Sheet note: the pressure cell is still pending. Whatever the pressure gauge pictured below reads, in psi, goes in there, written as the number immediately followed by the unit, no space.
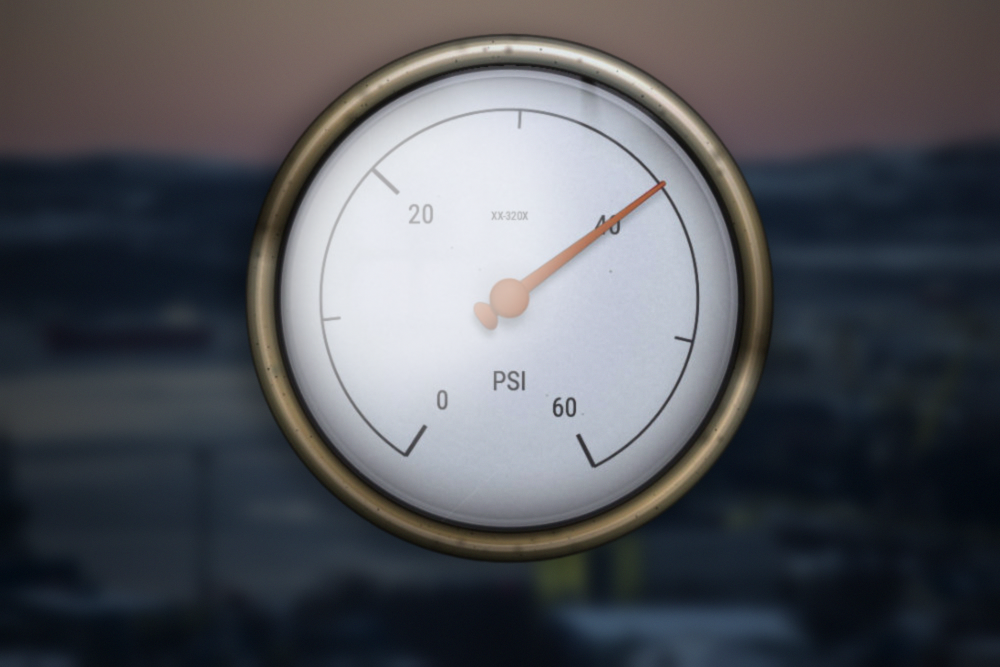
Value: 40psi
